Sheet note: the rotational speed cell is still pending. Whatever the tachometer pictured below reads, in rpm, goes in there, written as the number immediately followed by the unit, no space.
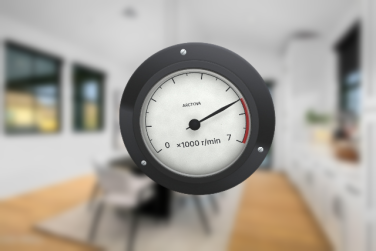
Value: 5500rpm
